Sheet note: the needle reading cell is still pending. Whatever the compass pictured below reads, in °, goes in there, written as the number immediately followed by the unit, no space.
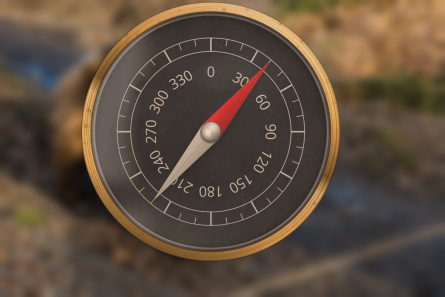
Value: 40°
